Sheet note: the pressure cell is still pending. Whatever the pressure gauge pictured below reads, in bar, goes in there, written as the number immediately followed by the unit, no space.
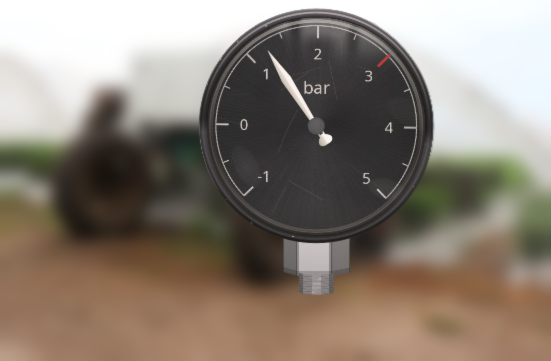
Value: 1.25bar
